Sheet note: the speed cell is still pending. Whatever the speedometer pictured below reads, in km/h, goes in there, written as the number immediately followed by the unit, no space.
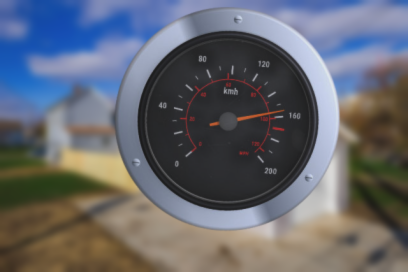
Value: 155km/h
